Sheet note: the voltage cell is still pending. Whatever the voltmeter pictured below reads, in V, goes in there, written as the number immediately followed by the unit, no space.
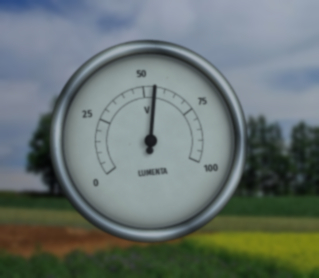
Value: 55V
